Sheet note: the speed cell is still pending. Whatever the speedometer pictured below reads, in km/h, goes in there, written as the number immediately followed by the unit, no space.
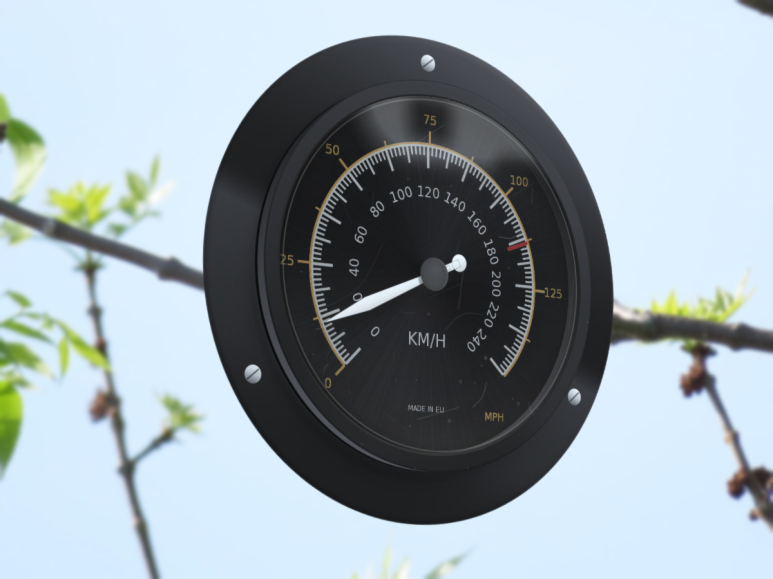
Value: 18km/h
